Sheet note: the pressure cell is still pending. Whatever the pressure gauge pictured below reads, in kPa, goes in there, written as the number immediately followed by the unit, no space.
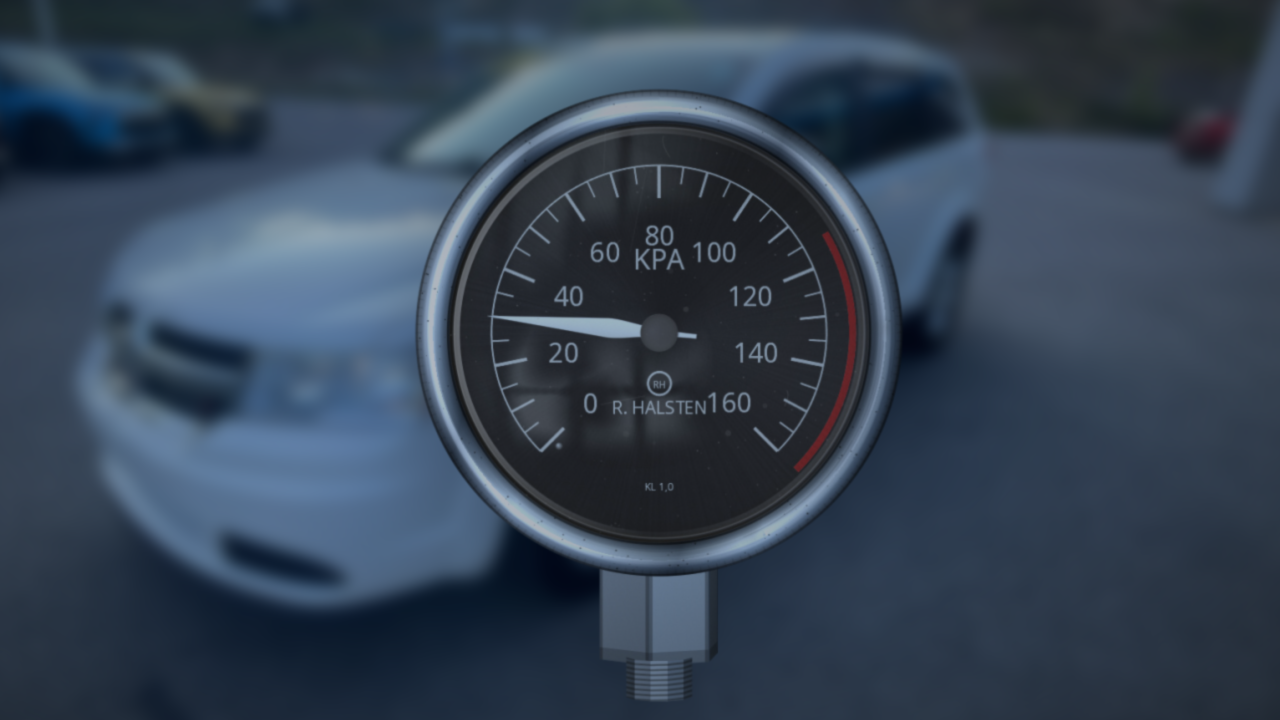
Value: 30kPa
